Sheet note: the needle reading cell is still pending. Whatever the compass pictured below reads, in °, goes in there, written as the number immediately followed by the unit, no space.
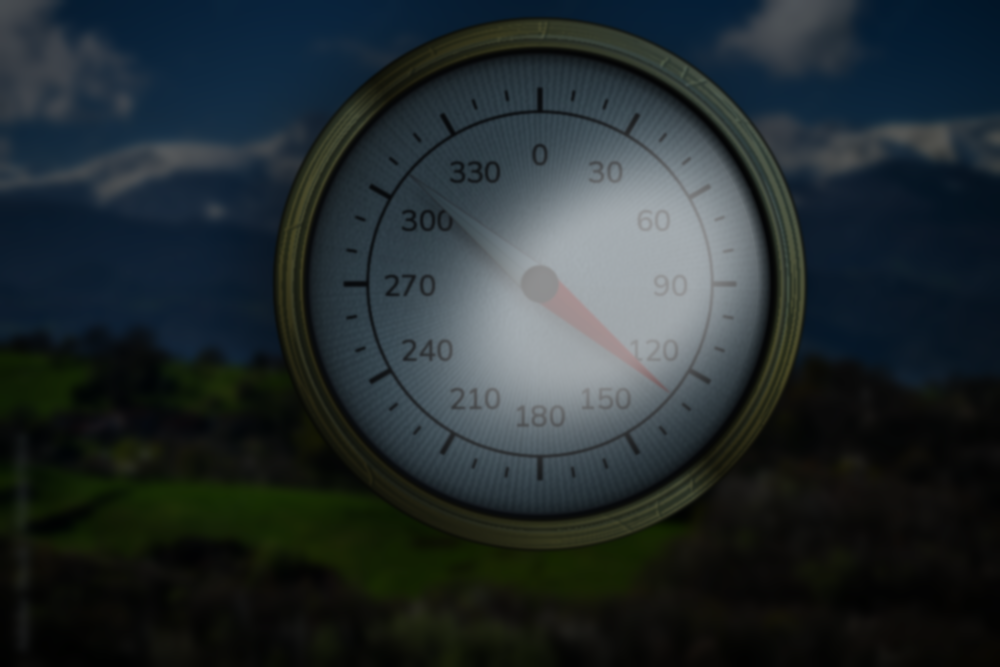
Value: 130°
